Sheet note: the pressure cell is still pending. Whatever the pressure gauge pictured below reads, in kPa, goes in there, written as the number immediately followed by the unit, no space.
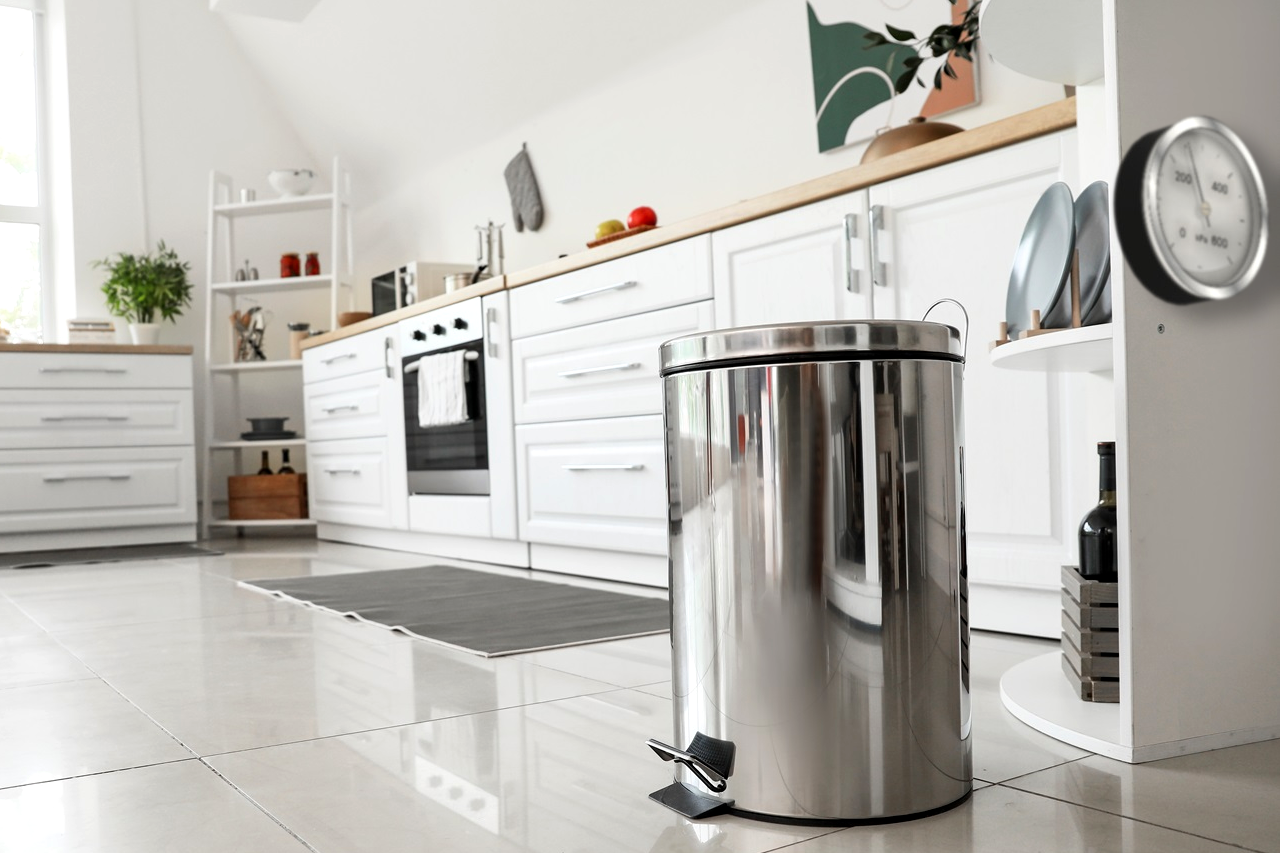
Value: 250kPa
